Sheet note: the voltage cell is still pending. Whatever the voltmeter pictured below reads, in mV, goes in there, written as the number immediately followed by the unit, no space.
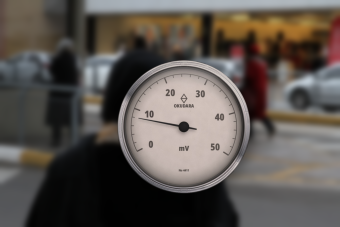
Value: 8mV
